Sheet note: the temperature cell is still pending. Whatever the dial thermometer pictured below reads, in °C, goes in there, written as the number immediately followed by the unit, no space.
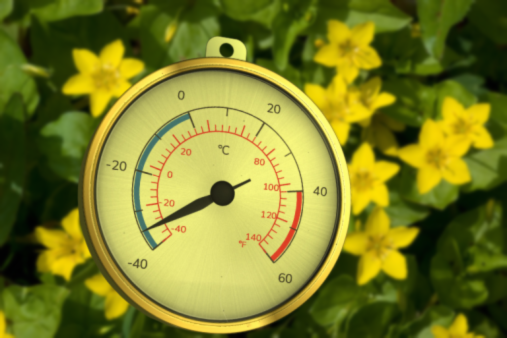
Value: -35°C
